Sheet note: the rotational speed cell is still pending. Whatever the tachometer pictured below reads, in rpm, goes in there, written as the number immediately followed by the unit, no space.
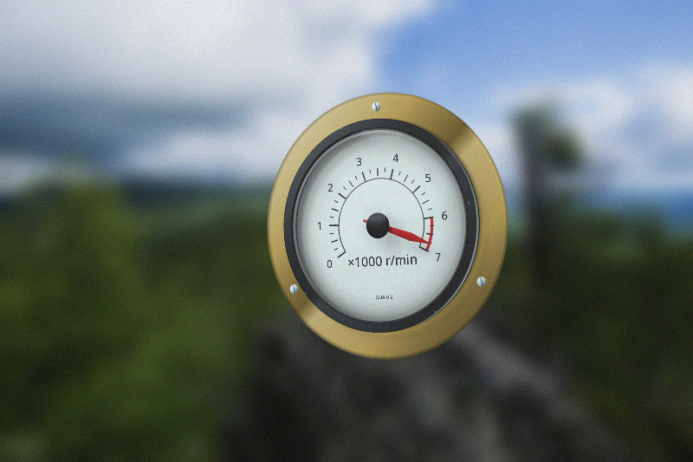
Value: 6750rpm
